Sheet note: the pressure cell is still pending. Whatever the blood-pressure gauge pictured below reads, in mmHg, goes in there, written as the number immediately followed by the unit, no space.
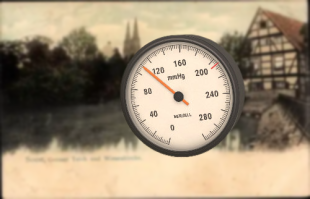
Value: 110mmHg
